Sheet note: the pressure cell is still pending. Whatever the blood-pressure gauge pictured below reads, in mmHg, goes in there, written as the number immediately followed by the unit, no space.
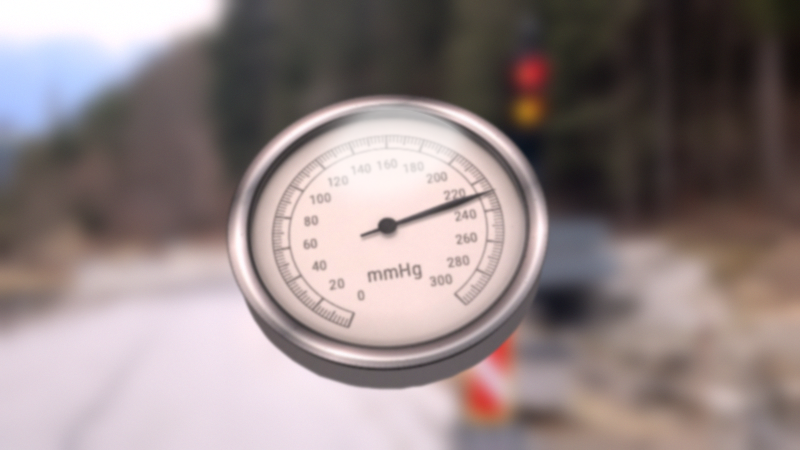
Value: 230mmHg
